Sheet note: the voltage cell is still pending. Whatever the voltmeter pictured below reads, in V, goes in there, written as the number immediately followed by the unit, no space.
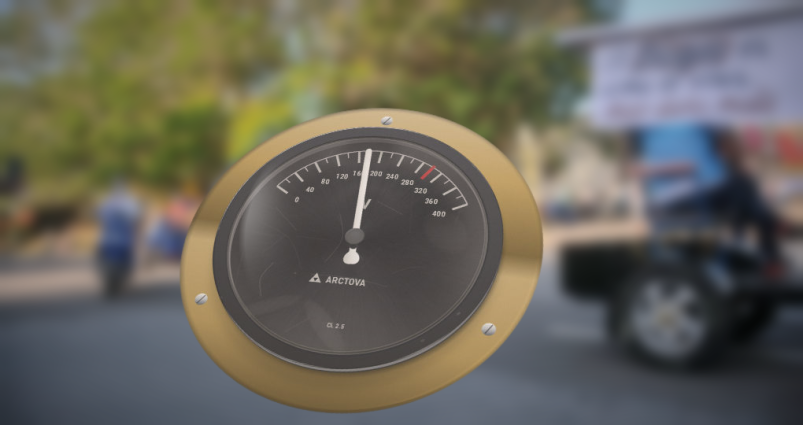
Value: 180V
